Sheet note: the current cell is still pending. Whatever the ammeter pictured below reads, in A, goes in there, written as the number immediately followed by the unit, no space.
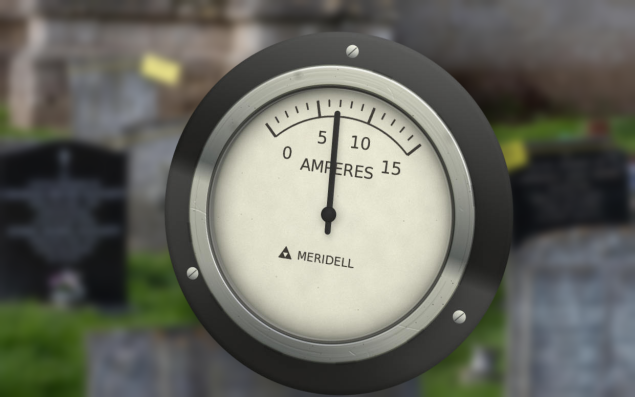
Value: 7A
